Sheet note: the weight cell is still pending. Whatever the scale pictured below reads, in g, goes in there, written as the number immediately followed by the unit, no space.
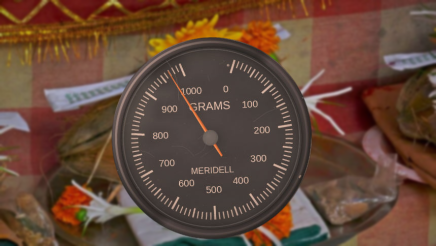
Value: 970g
